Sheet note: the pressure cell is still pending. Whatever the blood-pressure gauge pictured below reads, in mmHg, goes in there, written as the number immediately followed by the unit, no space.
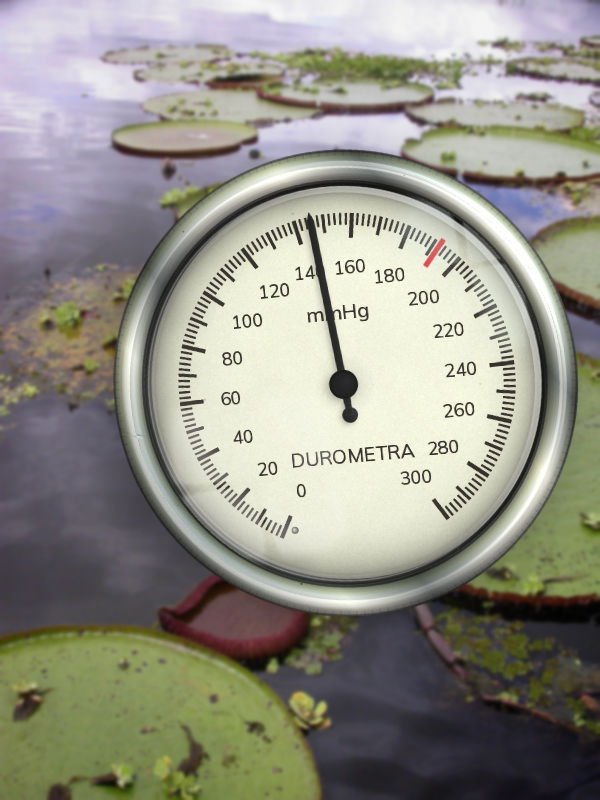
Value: 146mmHg
